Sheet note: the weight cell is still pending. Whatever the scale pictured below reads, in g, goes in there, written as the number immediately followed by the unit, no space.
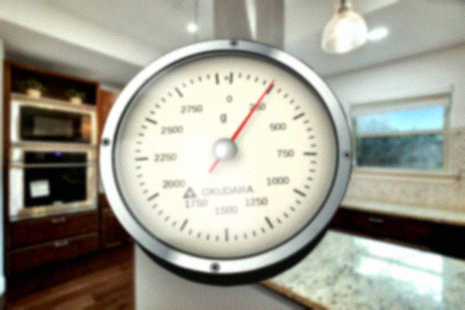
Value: 250g
